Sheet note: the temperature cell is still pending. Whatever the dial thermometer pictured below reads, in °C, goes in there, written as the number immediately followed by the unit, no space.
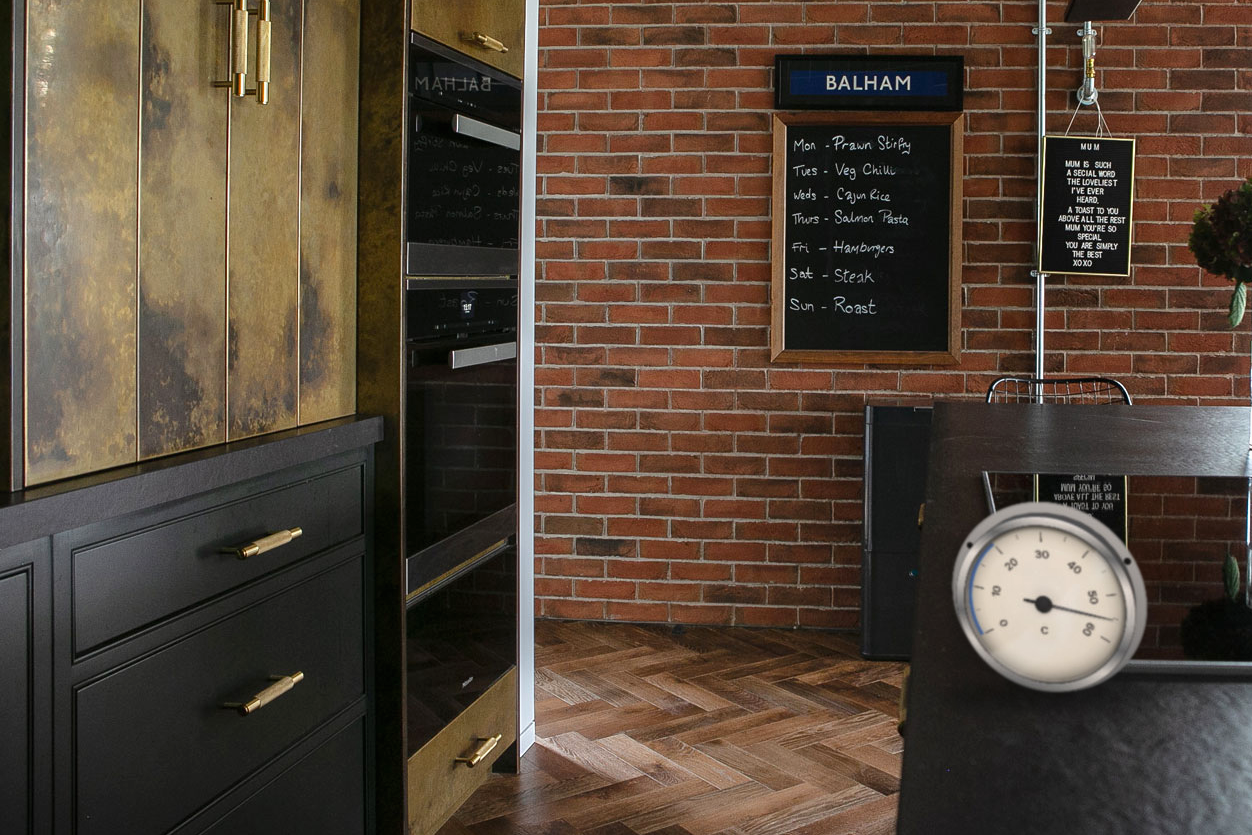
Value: 55°C
